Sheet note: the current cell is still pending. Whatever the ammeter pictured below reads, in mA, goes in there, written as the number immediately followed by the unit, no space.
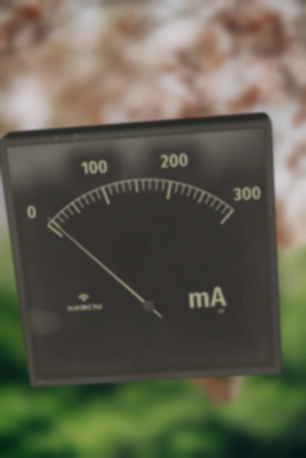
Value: 10mA
